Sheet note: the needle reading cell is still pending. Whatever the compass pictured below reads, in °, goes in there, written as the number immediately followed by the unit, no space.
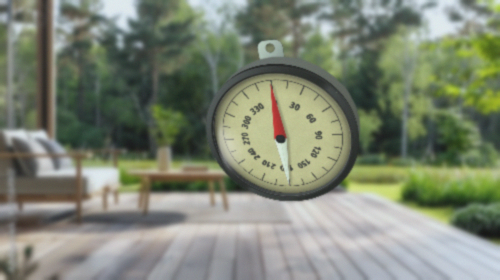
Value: 0°
